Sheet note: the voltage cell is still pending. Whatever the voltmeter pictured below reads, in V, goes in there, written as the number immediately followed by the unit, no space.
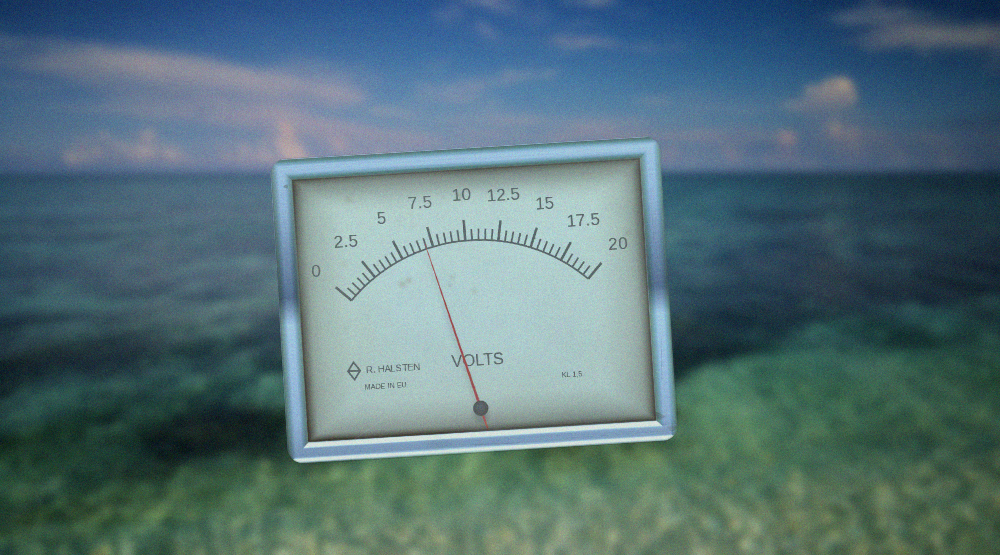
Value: 7V
